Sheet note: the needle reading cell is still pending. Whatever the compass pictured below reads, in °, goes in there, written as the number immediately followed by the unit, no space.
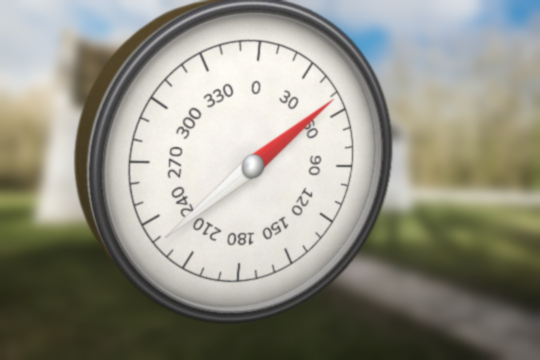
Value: 50°
